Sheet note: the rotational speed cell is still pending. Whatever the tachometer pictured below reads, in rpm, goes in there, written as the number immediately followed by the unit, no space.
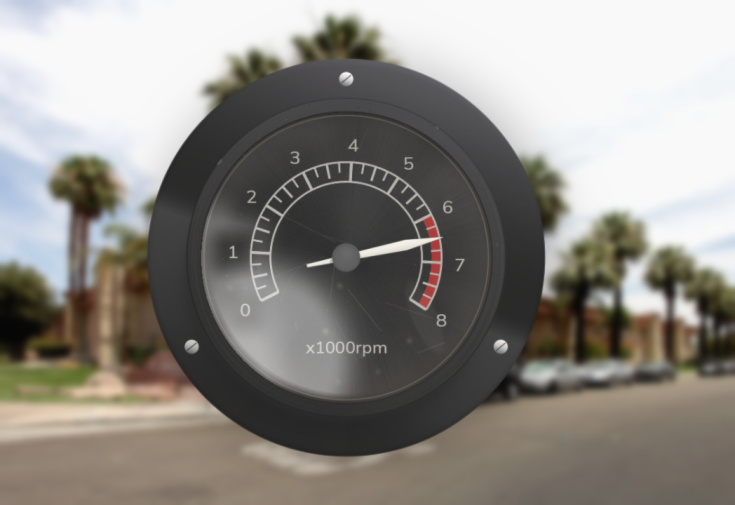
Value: 6500rpm
